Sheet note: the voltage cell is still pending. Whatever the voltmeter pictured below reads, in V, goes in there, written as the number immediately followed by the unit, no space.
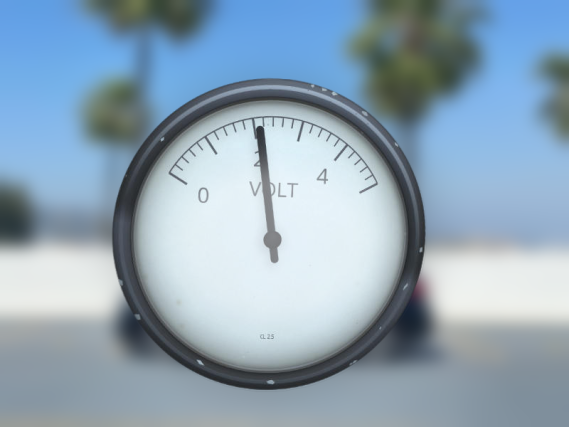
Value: 2.1V
